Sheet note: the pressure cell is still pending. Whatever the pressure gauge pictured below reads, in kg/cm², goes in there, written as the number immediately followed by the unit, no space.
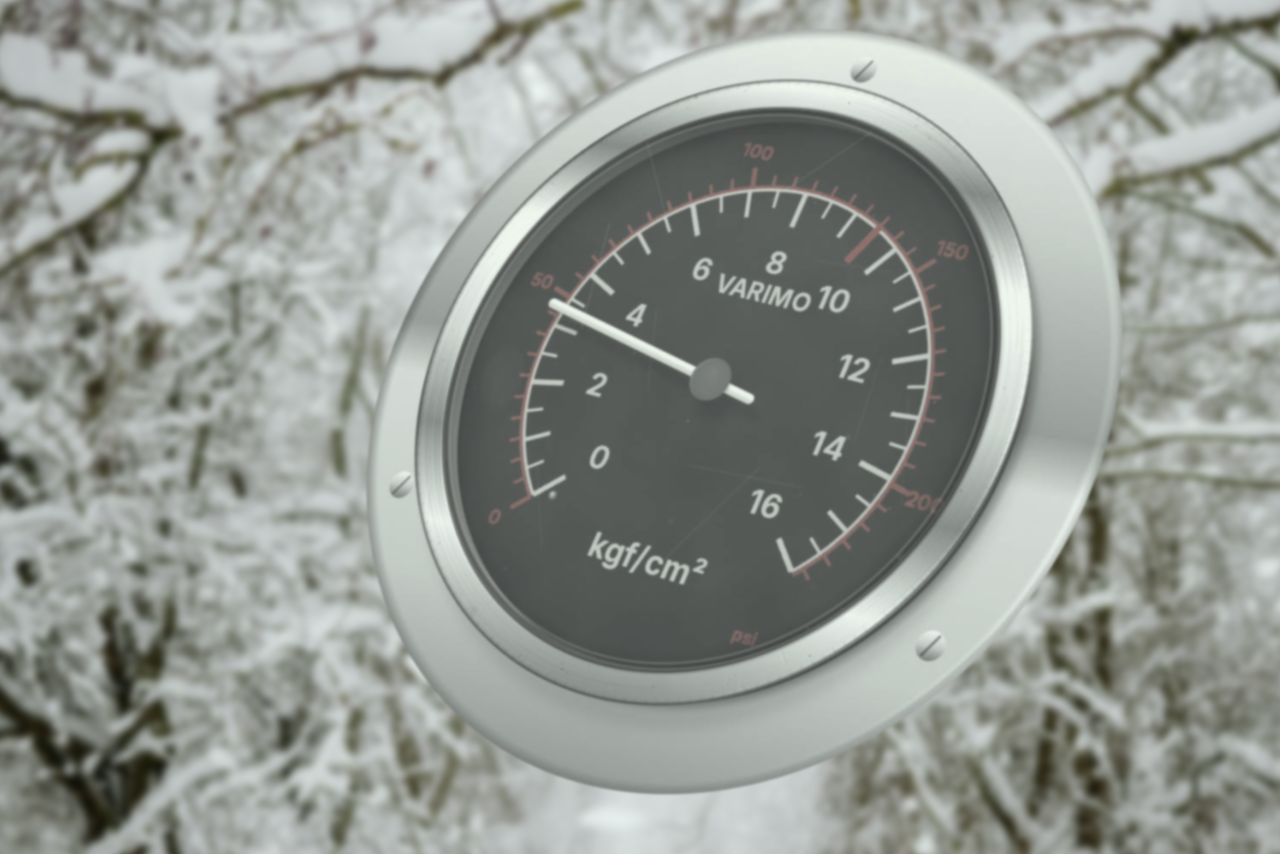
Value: 3.25kg/cm²
